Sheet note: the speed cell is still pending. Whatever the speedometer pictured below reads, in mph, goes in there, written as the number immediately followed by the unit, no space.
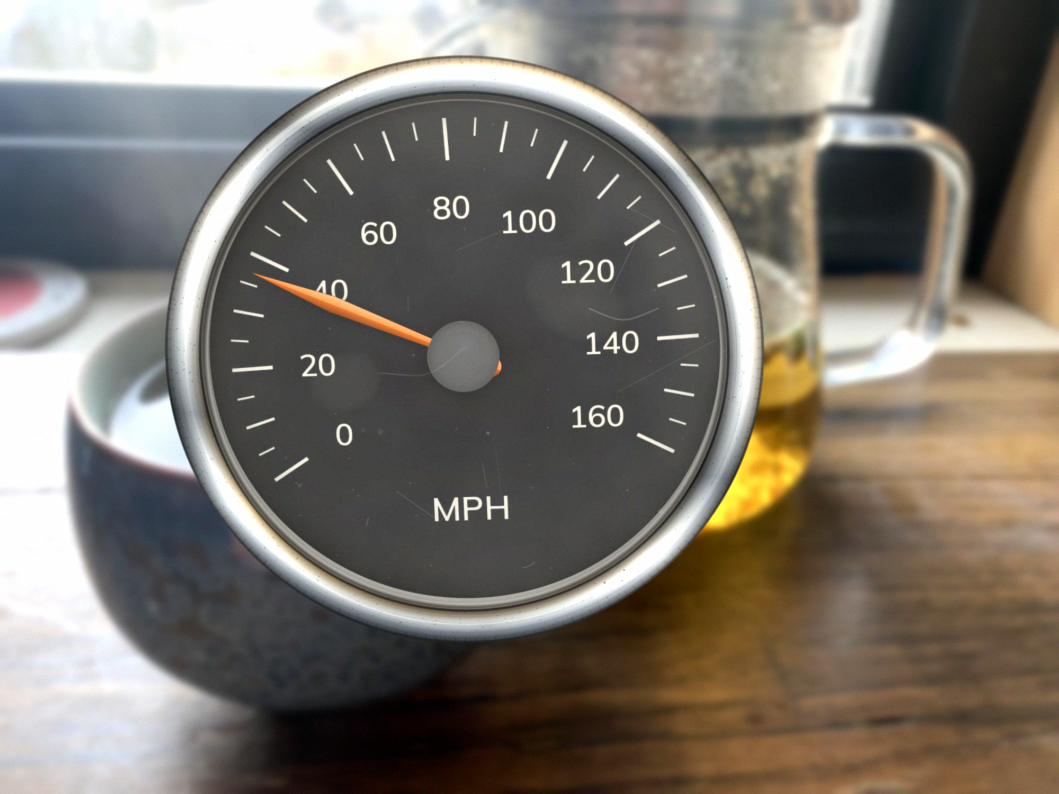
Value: 37.5mph
